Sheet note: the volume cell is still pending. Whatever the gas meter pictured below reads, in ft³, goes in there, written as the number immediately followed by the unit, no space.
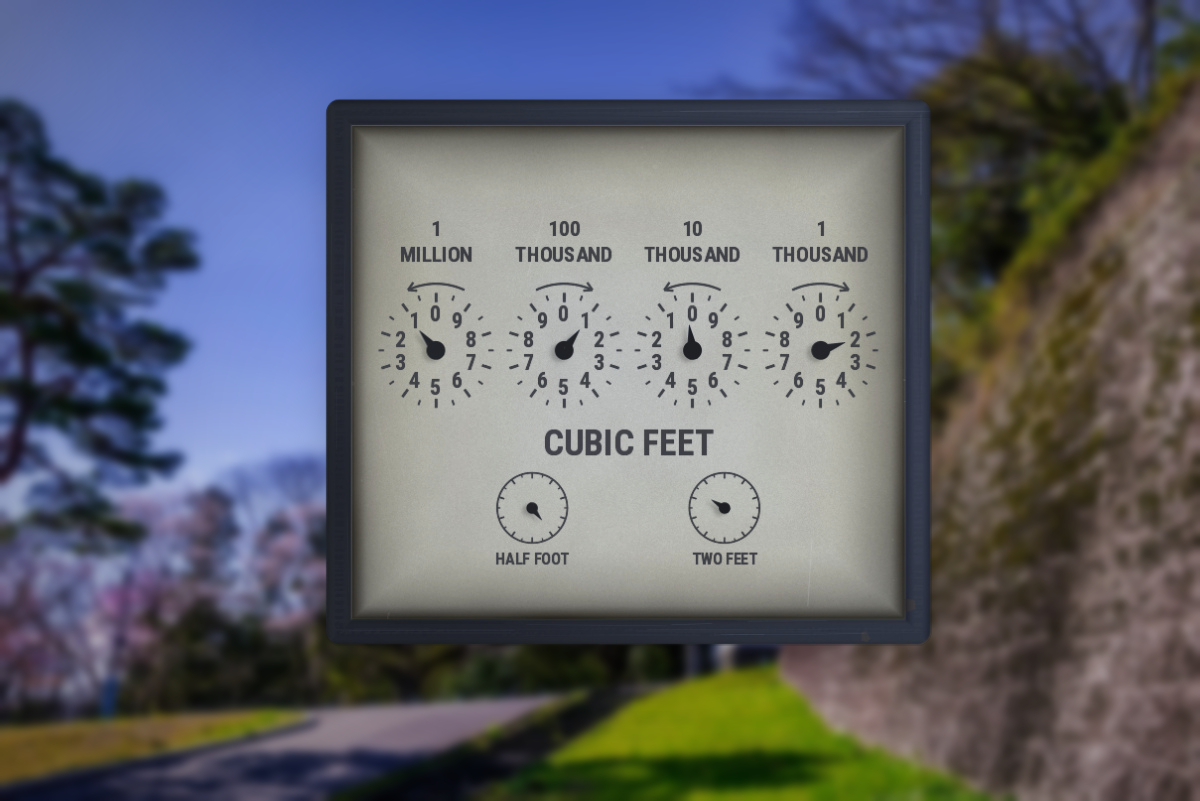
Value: 110200ft³
